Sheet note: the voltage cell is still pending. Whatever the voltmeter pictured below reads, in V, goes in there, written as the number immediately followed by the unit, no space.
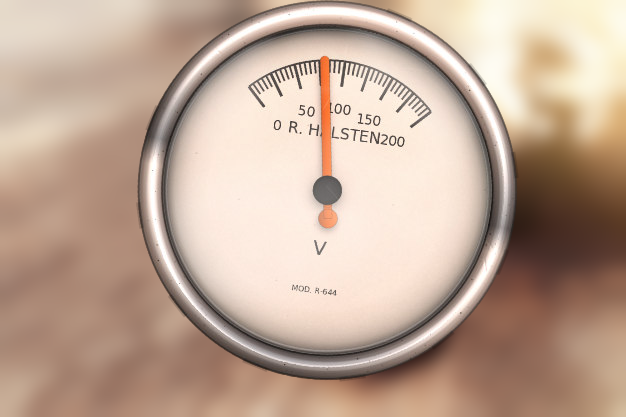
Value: 80V
